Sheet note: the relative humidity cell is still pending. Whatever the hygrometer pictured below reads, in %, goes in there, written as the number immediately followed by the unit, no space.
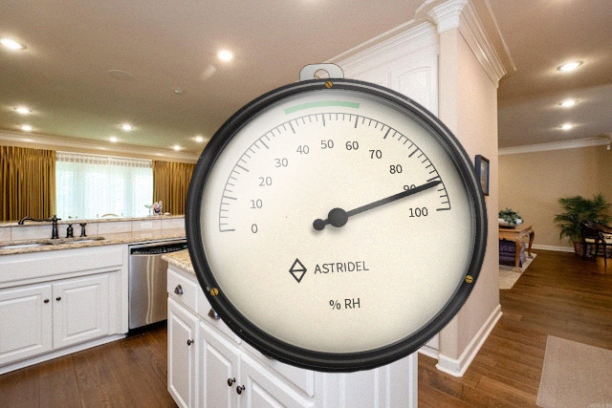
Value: 92%
